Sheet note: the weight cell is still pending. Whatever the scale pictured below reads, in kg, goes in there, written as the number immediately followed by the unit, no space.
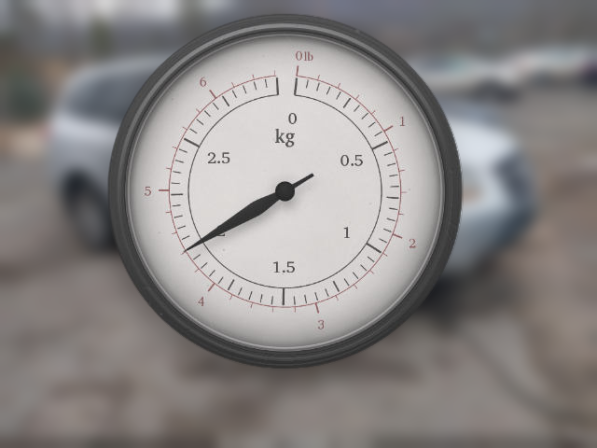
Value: 2kg
